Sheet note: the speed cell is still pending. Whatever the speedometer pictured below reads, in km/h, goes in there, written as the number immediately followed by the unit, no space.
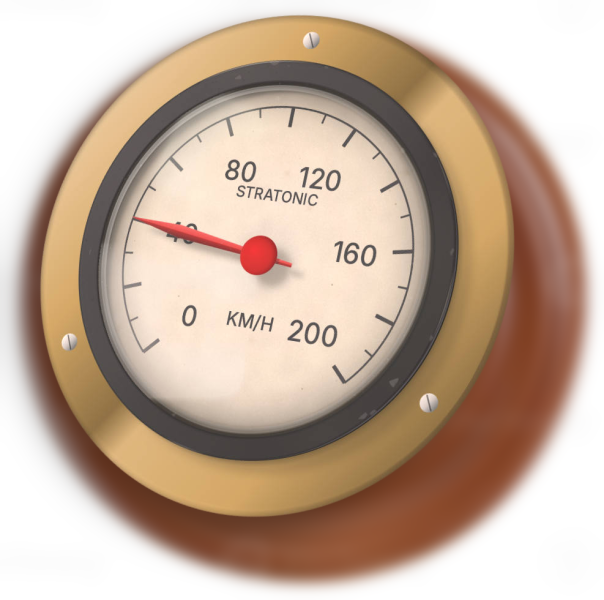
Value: 40km/h
